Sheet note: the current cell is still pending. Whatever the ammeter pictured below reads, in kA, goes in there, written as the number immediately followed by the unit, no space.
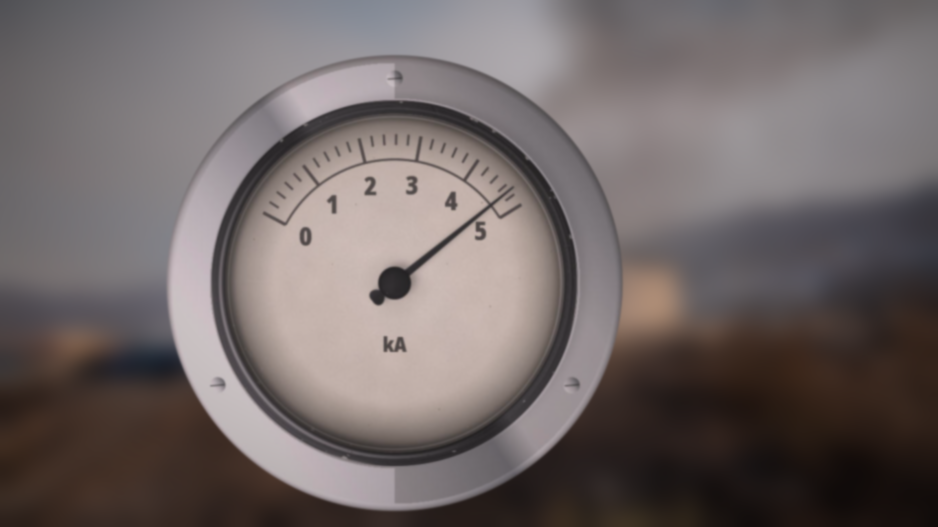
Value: 4.7kA
